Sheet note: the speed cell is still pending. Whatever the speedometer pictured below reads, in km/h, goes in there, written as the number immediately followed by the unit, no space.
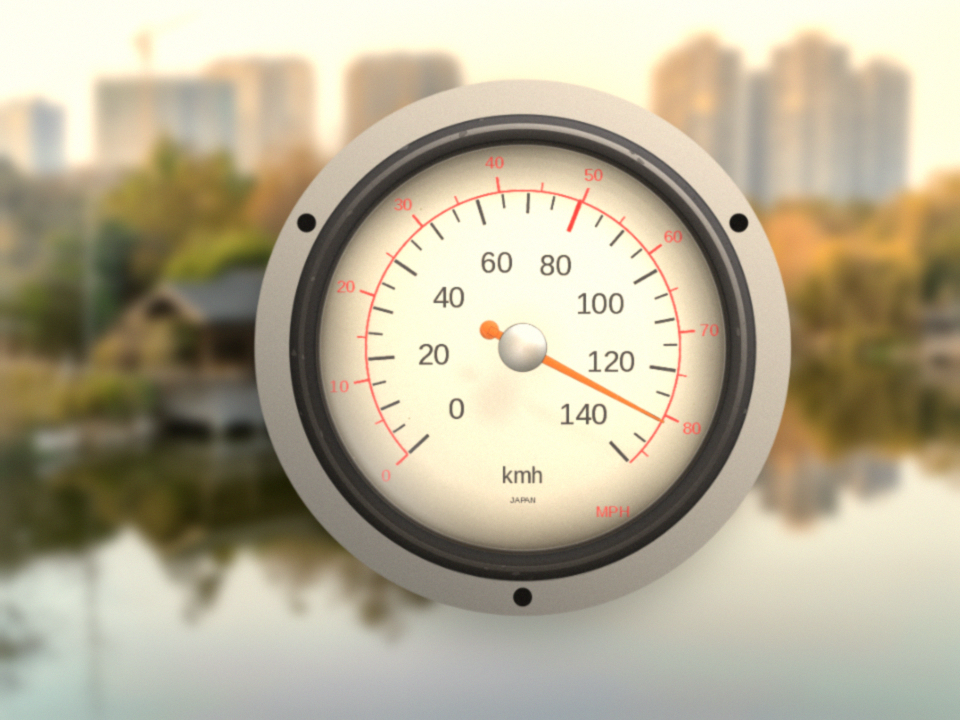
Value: 130km/h
